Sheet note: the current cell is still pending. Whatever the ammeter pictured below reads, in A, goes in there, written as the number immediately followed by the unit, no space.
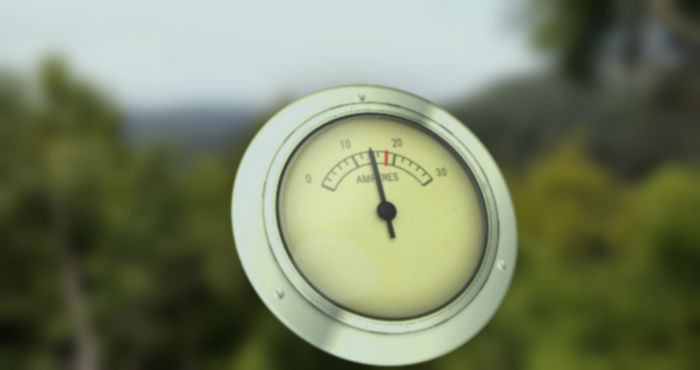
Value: 14A
